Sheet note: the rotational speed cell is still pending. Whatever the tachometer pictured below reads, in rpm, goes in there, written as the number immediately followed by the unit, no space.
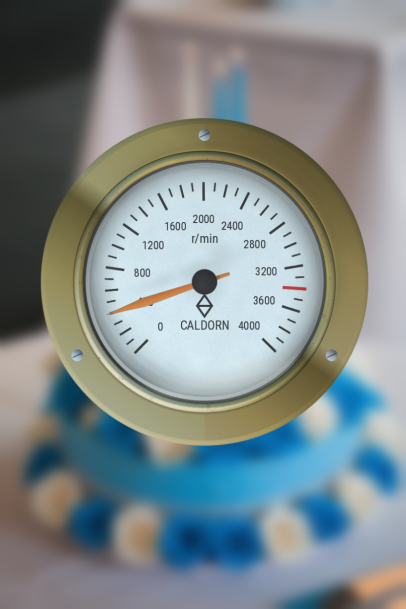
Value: 400rpm
